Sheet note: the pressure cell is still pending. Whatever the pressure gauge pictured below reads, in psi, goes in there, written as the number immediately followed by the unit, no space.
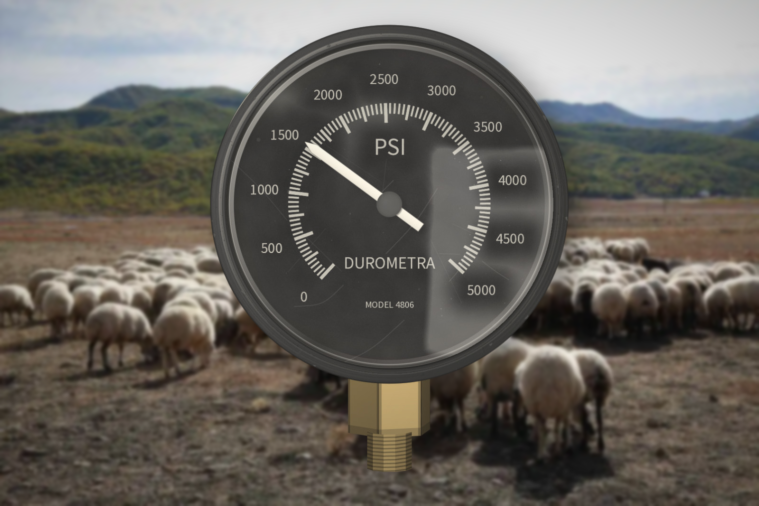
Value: 1550psi
